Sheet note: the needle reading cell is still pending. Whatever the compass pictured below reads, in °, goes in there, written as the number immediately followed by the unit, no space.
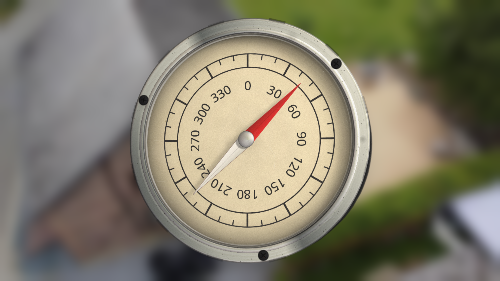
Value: 45°
